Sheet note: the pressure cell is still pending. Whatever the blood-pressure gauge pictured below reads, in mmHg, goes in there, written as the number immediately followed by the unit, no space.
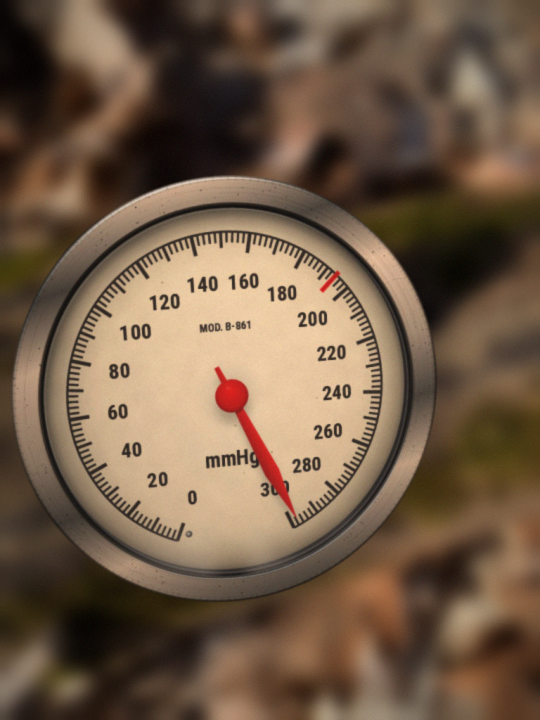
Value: 298mmHg
